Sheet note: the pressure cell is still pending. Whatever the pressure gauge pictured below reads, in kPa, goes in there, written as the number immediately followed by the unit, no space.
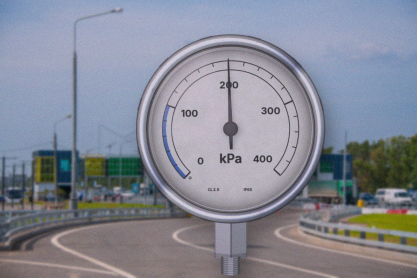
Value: 200kPa
